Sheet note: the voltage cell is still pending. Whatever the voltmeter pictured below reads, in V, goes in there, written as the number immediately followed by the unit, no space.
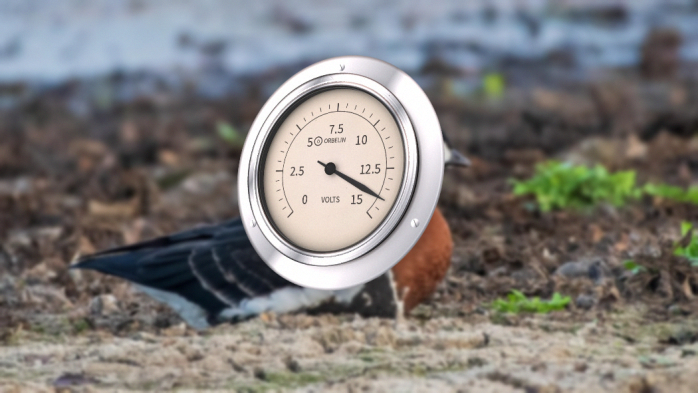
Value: 14V
